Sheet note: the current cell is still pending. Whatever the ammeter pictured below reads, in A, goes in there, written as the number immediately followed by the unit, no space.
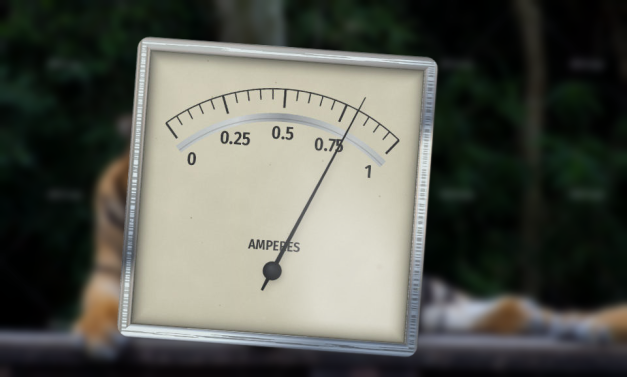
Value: 0.8A
